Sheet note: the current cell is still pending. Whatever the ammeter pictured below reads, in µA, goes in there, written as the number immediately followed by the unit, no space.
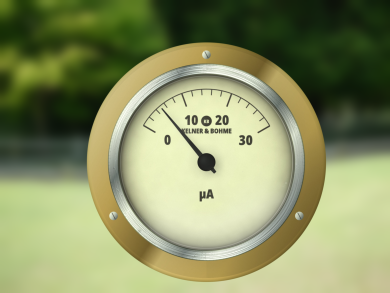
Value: 5µA
